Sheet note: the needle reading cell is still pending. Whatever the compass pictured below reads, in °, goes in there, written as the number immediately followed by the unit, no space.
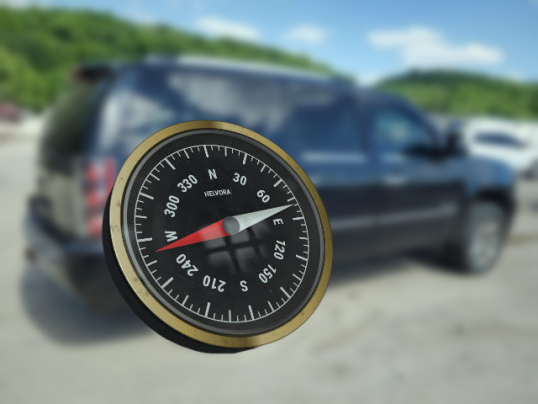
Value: 260°
